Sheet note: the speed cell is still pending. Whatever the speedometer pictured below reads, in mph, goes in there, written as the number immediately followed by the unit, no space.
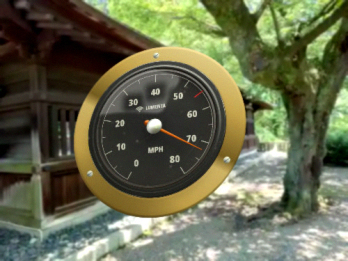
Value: 72.5mph
